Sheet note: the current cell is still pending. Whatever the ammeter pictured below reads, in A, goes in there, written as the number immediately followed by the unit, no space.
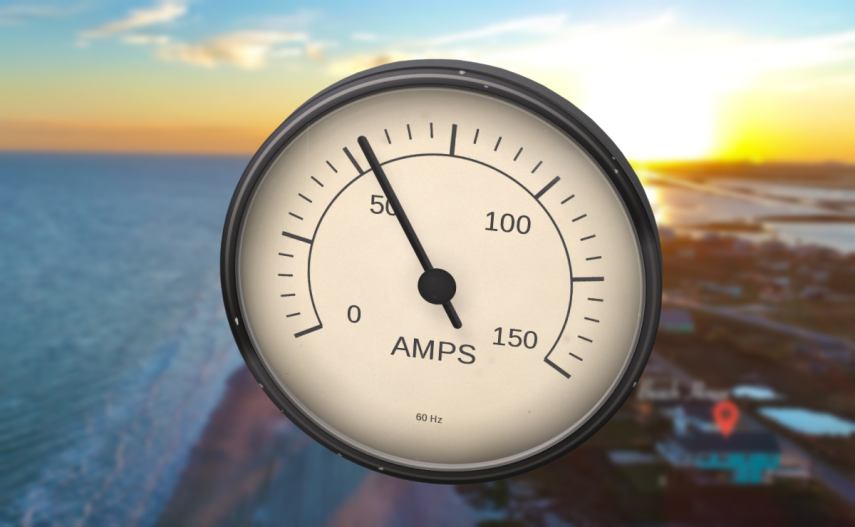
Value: 55A
